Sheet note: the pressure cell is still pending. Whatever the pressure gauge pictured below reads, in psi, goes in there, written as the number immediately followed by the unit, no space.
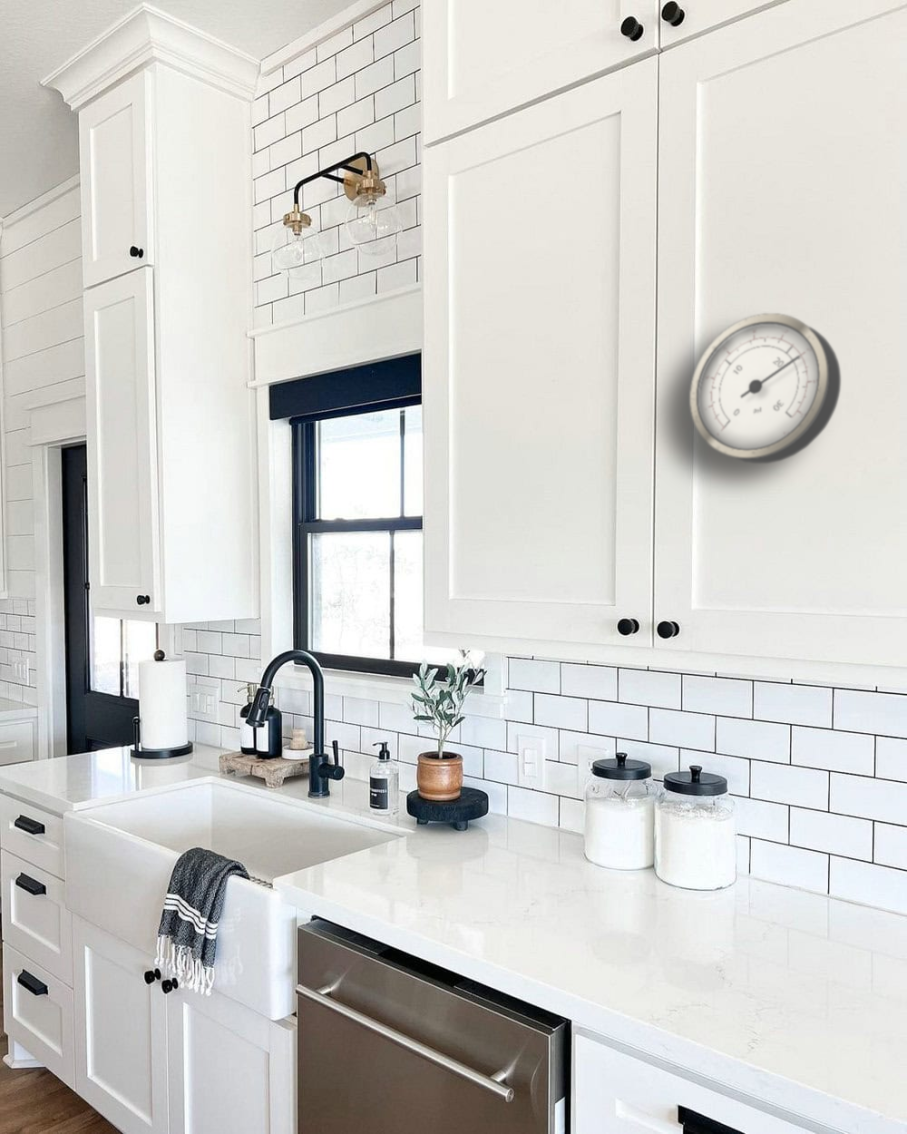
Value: 22psi
